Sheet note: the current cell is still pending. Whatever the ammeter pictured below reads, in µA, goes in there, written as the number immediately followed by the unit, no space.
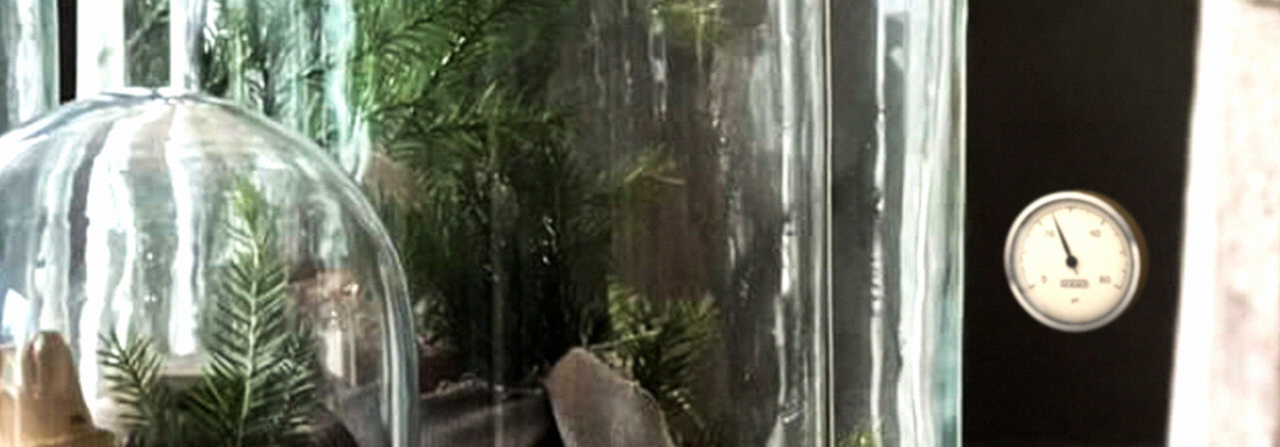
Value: 25µA
